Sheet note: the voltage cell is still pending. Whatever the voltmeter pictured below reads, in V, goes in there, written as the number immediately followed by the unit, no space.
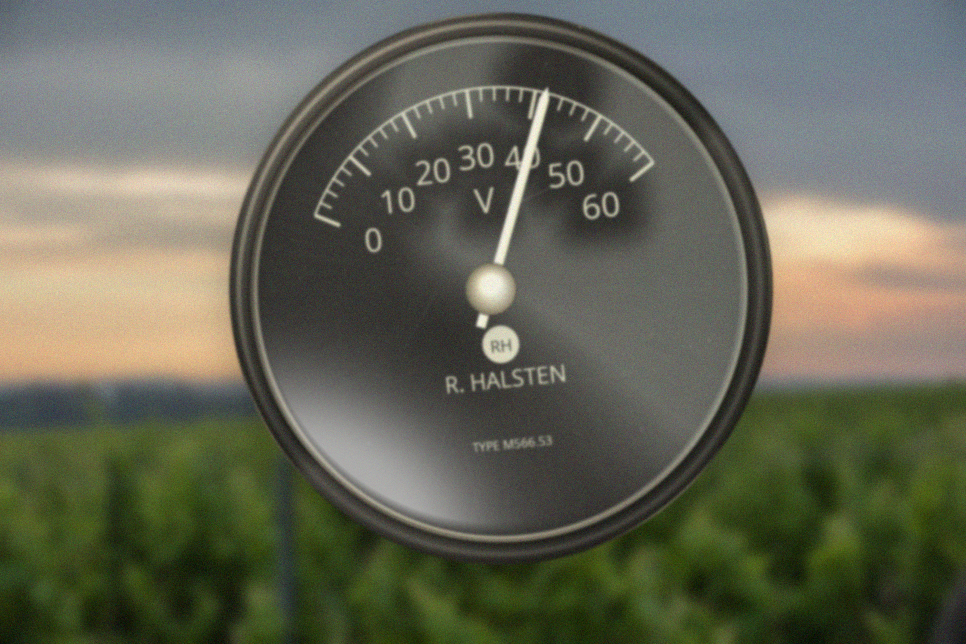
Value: 42V
